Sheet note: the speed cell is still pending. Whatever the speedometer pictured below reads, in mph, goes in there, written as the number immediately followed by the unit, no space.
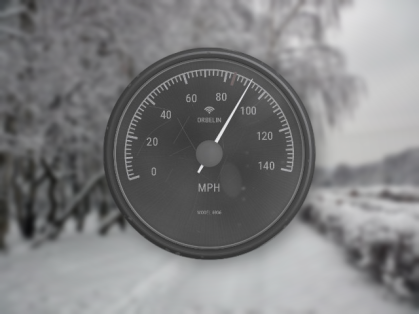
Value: 92mph
